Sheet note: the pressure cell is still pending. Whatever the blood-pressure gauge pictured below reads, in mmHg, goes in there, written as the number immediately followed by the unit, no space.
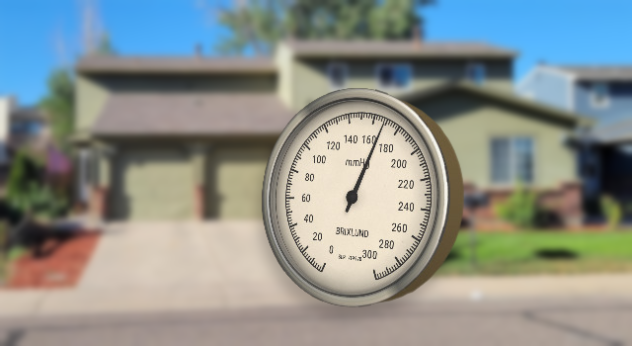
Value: 170mmHg
